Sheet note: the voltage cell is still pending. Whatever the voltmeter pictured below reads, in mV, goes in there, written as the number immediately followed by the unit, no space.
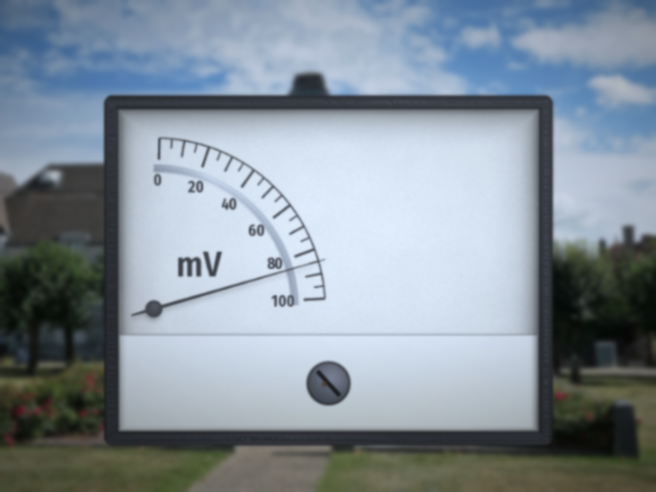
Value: 85mV
